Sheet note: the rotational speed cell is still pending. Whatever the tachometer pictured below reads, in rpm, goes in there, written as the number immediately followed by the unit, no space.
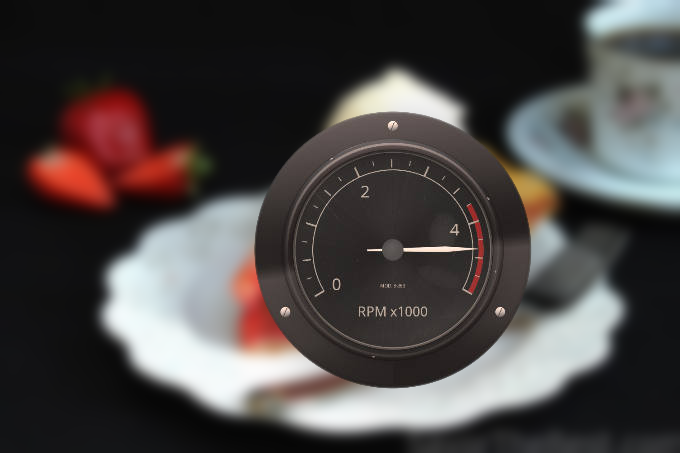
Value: 4375rpm
